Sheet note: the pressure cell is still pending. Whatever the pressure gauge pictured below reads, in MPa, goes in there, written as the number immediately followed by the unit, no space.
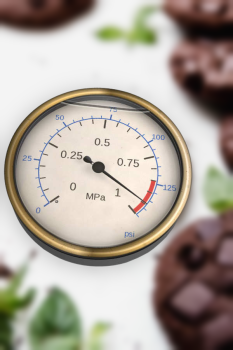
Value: 0.95MPa
